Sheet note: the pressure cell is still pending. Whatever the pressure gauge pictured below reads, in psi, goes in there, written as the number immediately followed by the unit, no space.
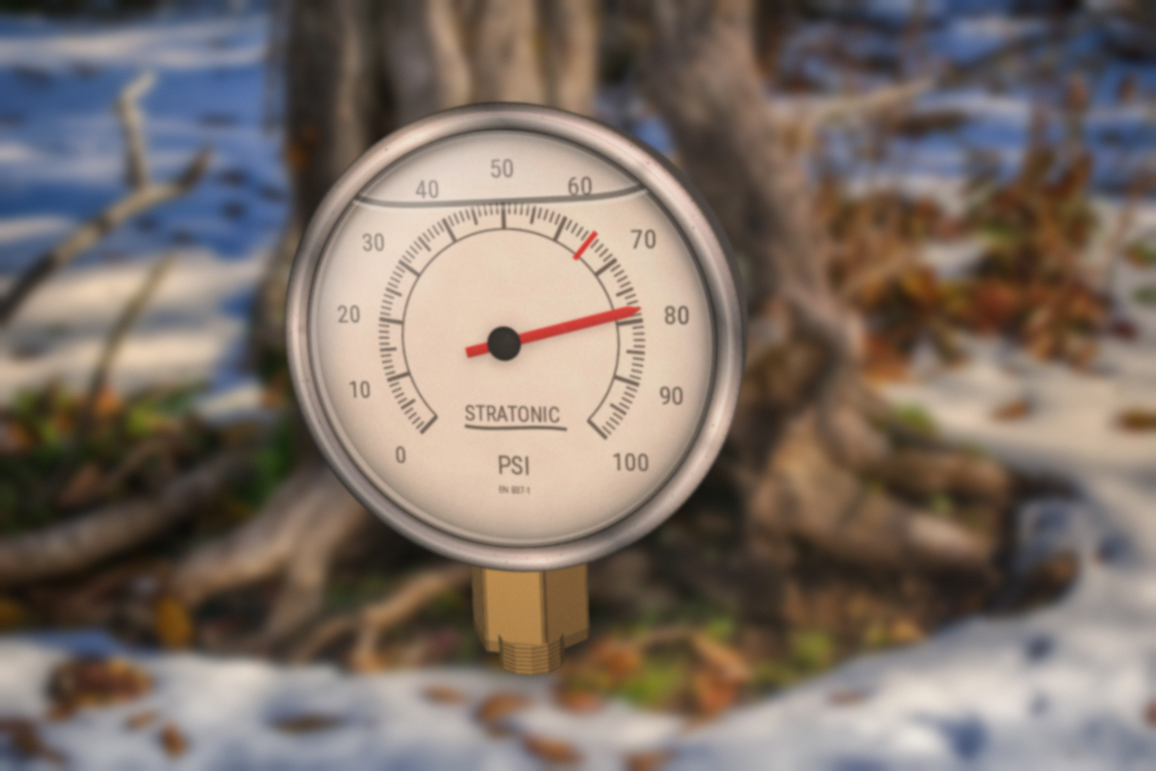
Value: 78psi
